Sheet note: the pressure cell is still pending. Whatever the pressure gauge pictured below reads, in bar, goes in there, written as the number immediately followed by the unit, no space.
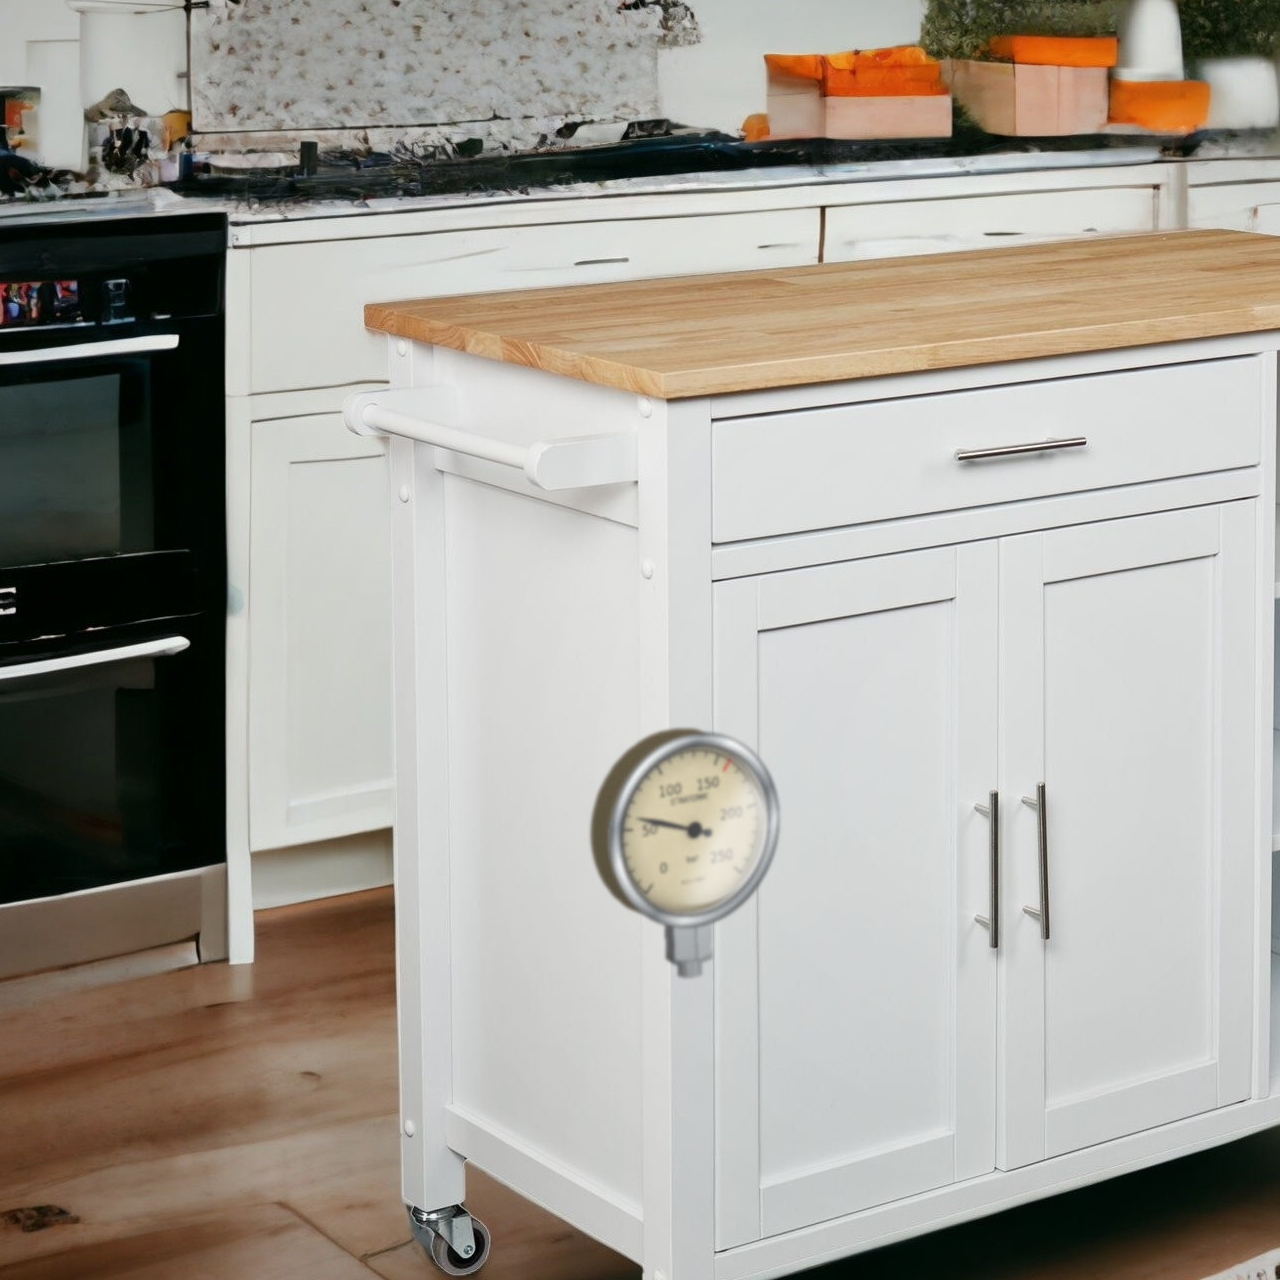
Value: 60bar
